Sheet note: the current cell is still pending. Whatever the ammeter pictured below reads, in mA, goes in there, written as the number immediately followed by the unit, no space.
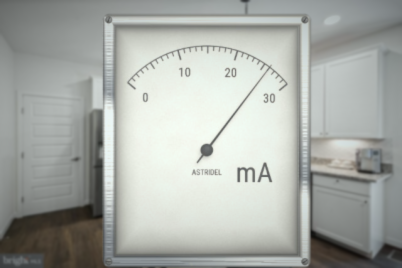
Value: 26mA
